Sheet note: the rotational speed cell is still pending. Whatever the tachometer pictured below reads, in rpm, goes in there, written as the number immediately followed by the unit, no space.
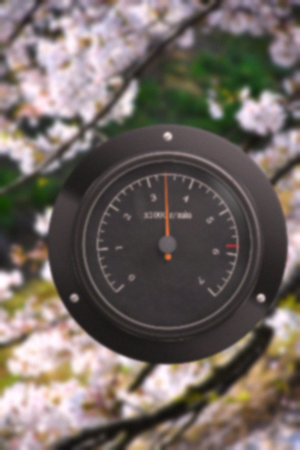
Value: 3400rpm
